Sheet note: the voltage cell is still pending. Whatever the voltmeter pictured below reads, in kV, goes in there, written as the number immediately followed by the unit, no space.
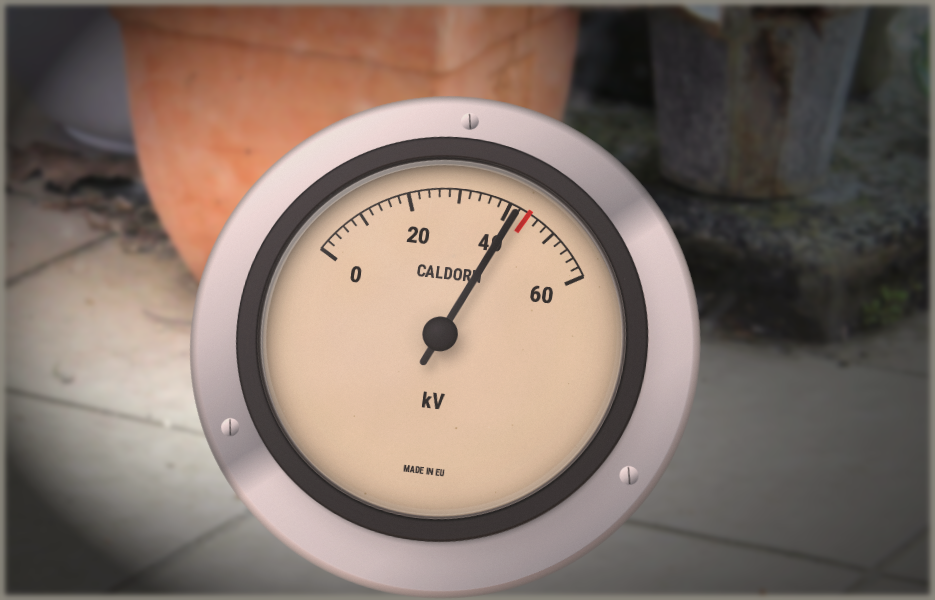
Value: 42kV
